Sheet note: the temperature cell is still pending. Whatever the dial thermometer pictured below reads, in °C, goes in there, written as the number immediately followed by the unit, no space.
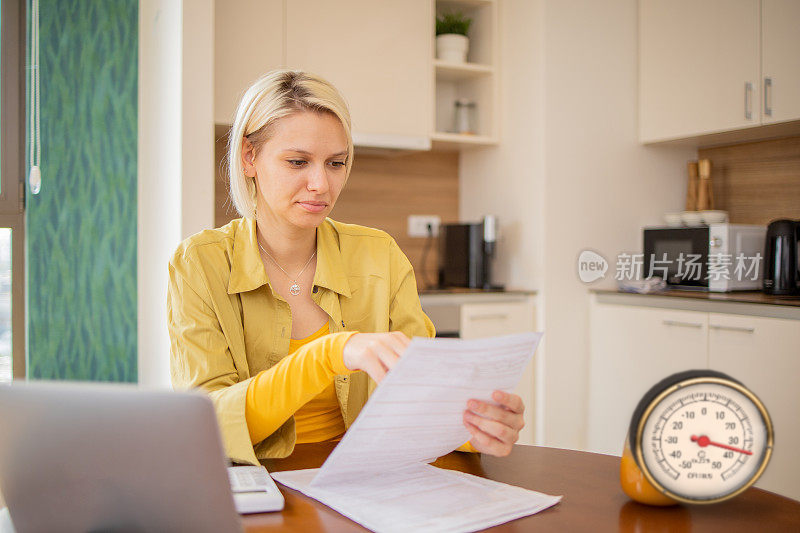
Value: 35°C
